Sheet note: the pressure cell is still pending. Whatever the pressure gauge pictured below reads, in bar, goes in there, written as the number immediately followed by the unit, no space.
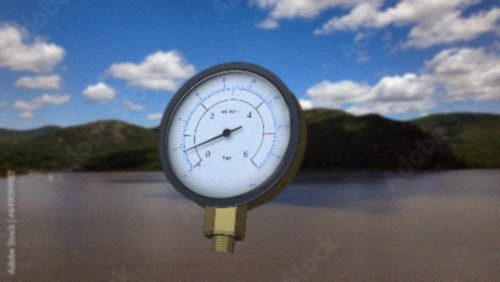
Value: 0.5bar
